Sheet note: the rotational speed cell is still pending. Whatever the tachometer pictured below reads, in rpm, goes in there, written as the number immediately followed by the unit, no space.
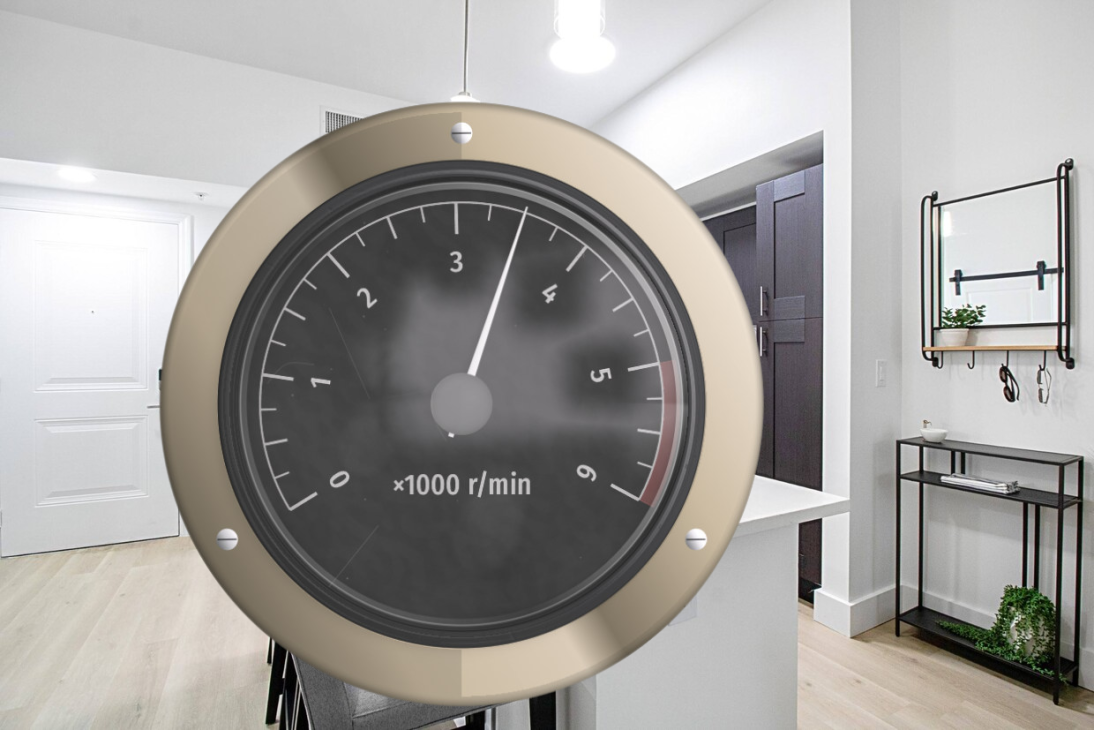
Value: 3500rpm
